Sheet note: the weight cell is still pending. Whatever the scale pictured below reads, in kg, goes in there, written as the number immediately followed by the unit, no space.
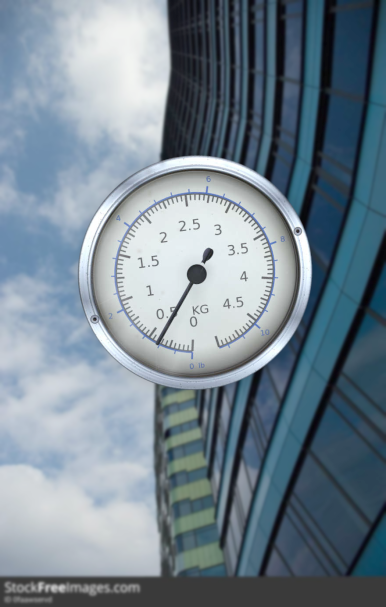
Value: 0.4kg
